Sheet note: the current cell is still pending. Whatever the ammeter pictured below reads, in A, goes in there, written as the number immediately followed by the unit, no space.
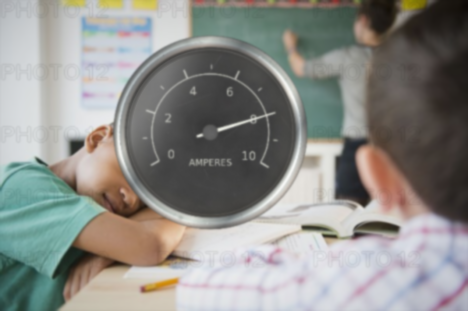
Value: 8A
